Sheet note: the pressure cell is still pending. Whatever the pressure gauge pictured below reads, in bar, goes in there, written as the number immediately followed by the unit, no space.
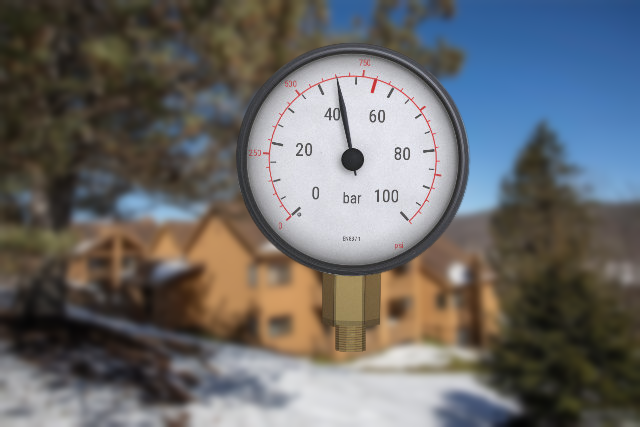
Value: 45bar
